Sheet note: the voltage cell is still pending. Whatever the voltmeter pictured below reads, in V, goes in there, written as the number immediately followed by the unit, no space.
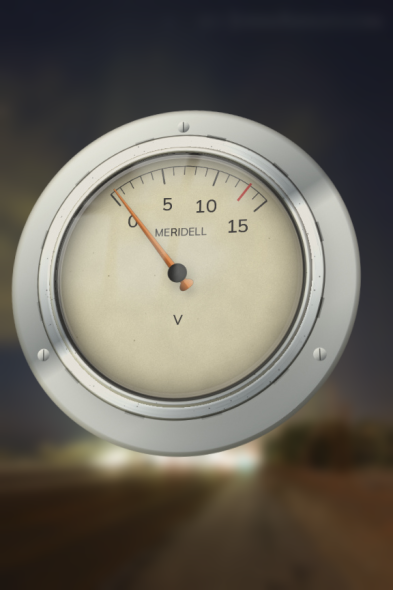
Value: 0.5V
